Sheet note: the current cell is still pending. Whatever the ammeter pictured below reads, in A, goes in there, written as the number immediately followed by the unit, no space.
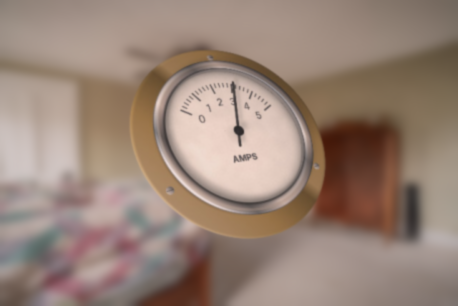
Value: 3A
